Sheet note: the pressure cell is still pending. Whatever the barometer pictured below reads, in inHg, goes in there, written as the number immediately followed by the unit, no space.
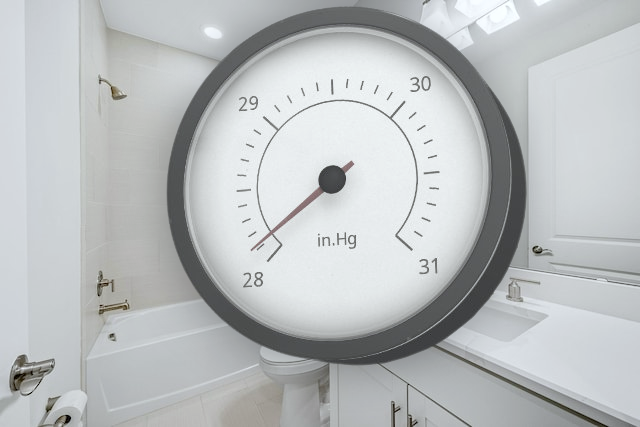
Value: 28.1inHg
